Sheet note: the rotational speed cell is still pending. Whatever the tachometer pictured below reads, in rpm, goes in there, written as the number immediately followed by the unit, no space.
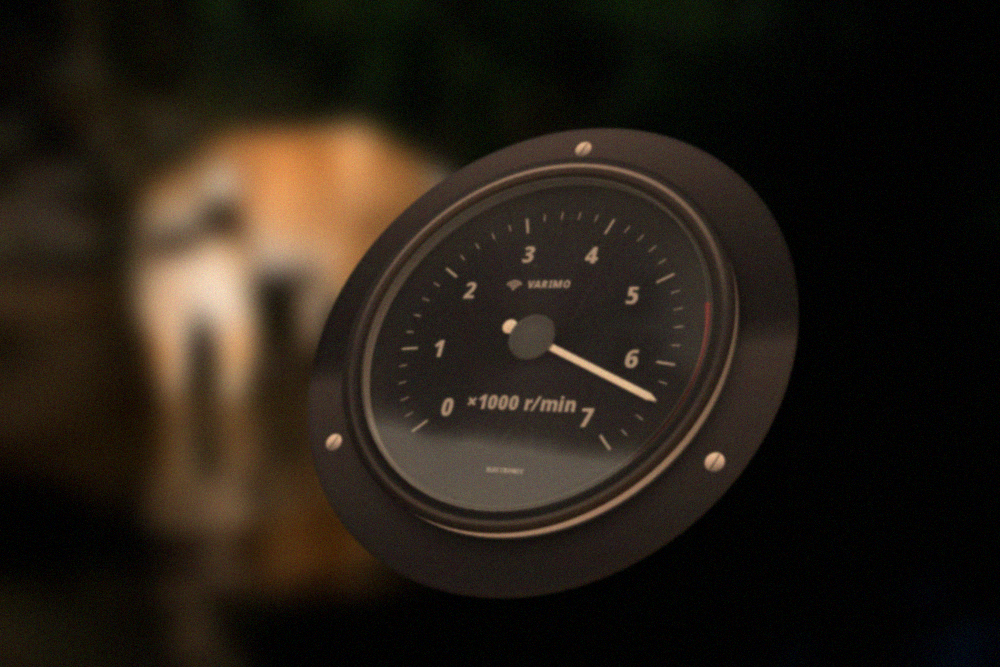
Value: 6400rpm
